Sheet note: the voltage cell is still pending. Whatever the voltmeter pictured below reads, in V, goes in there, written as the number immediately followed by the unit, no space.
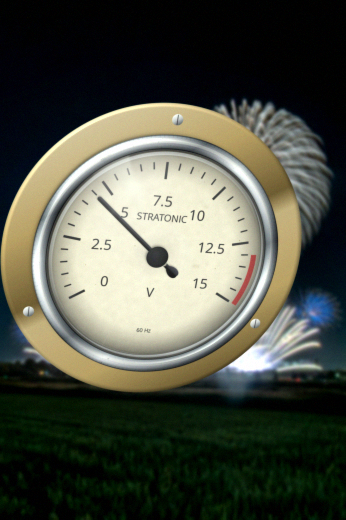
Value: 4.5V
